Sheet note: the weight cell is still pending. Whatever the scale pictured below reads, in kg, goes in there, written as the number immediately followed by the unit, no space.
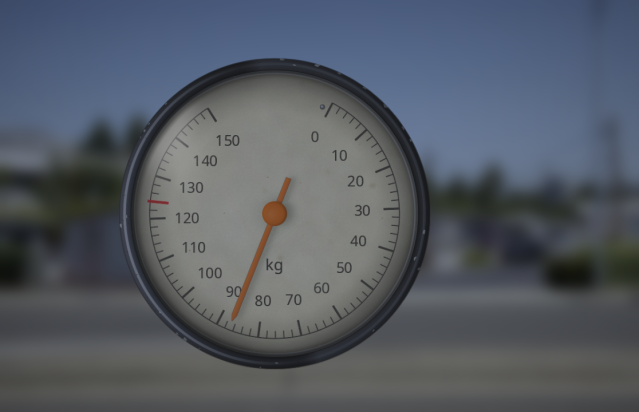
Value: 87kg
